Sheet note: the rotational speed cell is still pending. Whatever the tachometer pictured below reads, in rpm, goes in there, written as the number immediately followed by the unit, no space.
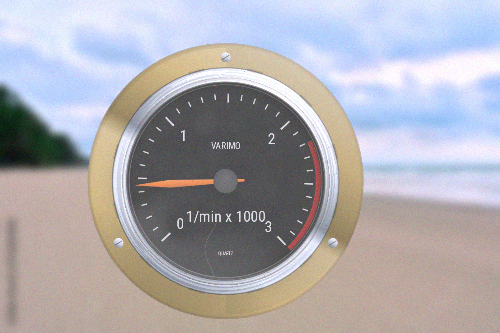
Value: 450rpm
